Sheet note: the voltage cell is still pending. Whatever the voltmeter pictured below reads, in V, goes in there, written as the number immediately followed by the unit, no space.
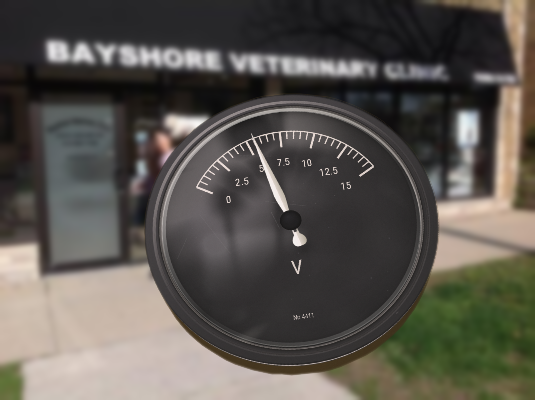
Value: 5.5V
